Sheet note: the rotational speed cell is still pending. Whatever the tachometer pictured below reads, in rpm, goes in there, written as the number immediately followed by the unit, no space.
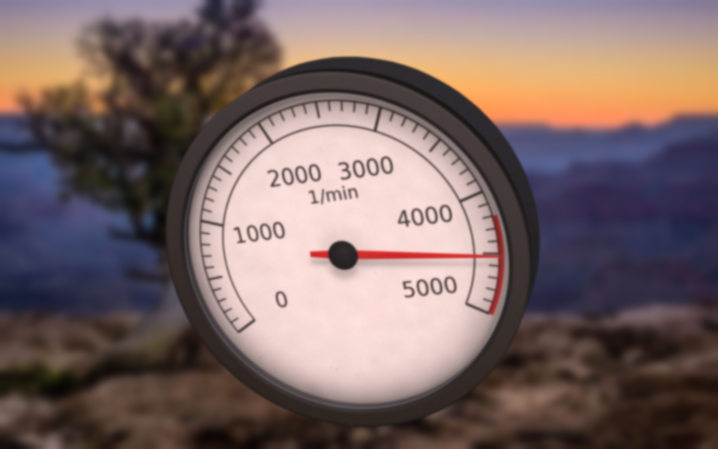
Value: 4500rpm
